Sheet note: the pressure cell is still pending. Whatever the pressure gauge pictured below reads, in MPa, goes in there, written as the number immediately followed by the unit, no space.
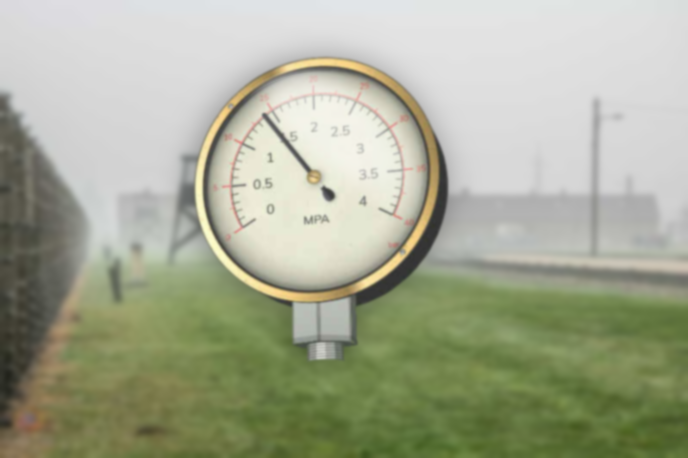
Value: 1.4MPa
